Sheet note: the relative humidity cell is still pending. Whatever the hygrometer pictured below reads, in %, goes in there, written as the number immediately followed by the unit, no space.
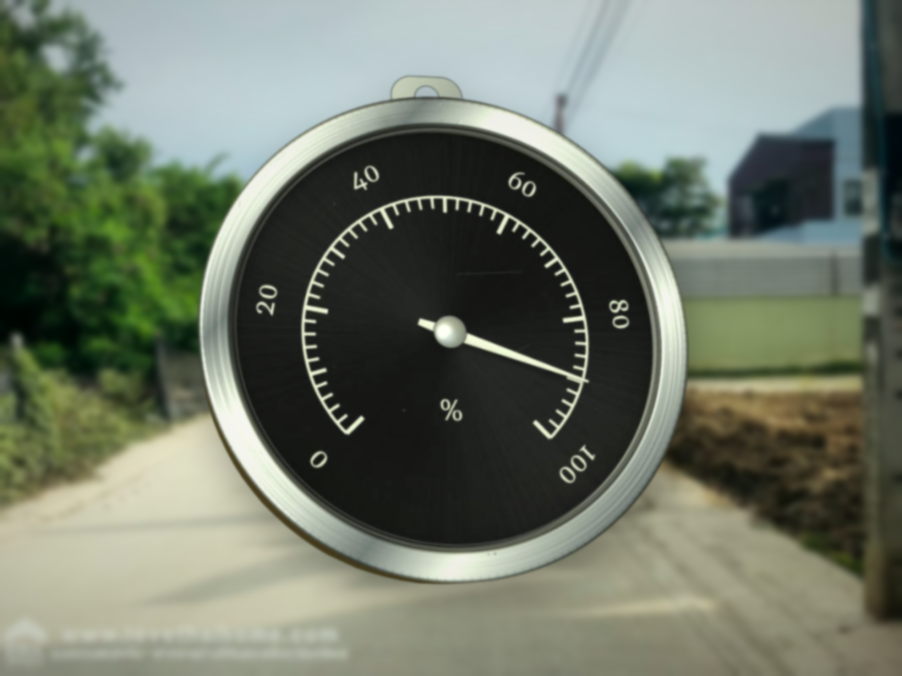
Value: 90%
